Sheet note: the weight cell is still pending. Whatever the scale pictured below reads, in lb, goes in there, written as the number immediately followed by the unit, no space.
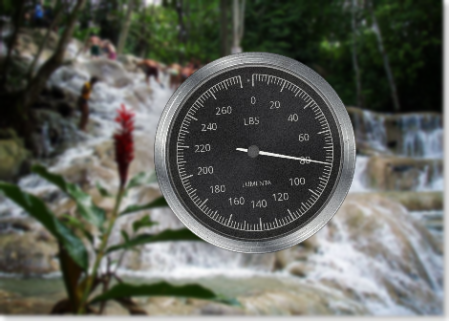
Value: 80lb
